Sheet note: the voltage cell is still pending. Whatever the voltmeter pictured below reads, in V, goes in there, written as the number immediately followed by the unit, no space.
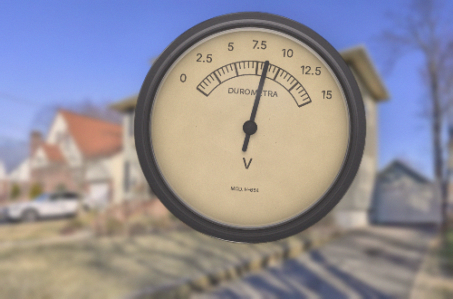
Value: 8.5V
